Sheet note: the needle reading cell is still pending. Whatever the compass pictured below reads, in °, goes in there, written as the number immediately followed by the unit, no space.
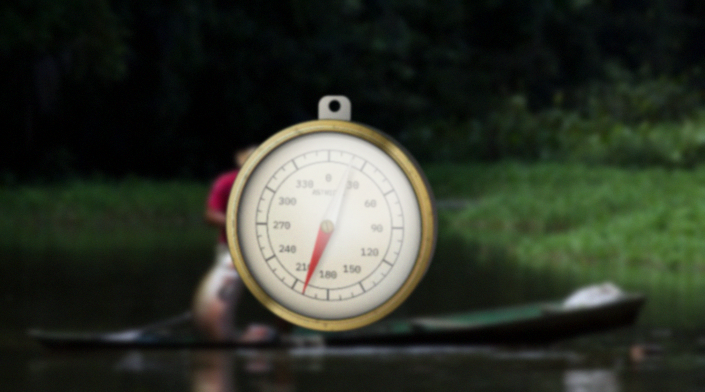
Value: 200°
